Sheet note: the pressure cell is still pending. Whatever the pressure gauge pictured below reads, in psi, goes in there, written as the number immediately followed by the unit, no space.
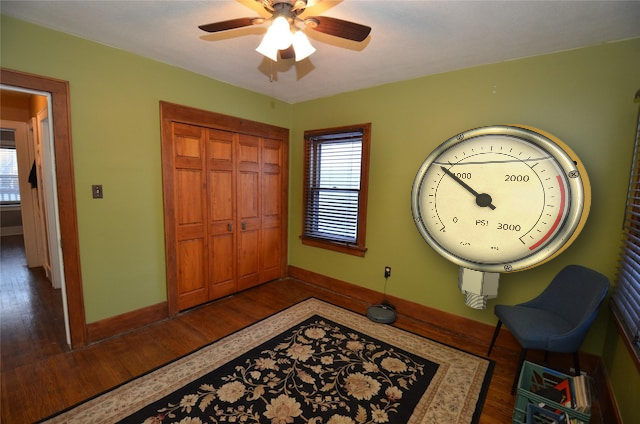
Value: 900psi
